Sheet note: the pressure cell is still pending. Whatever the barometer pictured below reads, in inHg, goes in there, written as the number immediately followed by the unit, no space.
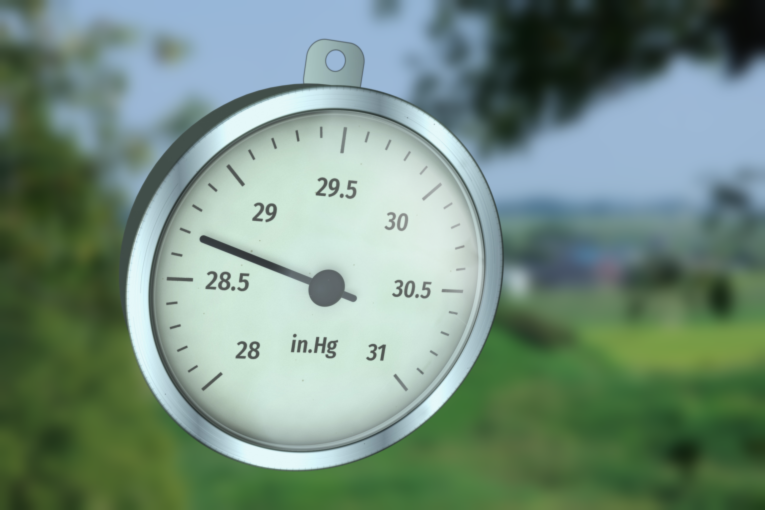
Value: 28.7inHg
